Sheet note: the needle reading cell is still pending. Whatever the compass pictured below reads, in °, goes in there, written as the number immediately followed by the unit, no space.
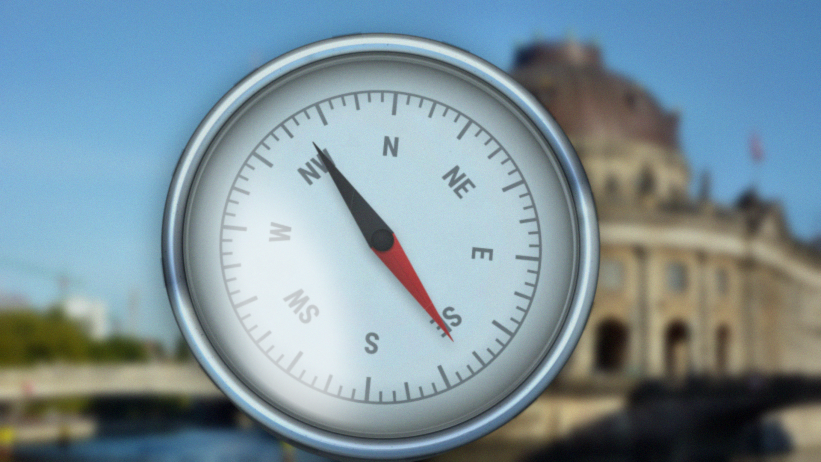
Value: 140°
